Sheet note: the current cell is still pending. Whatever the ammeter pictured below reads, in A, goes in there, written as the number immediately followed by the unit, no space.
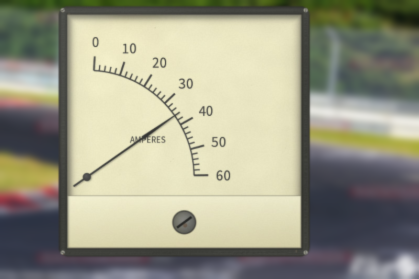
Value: 36A
